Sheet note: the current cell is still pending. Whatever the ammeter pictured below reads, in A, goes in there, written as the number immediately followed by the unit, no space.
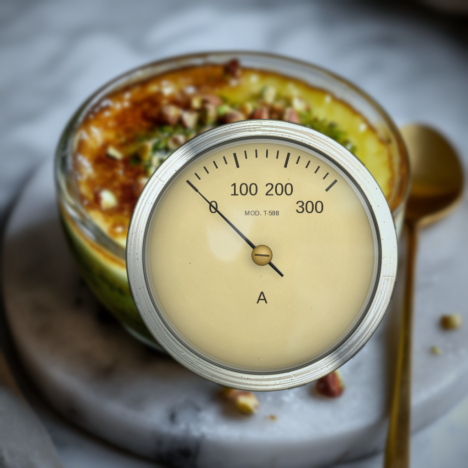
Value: 0A
